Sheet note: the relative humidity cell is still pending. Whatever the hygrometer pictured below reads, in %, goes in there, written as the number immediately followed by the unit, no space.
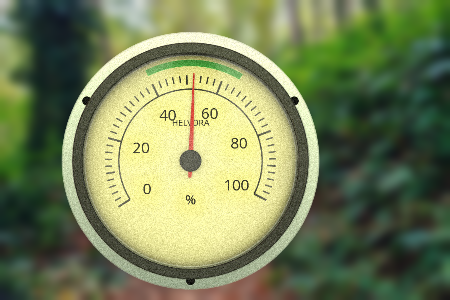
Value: 52%
